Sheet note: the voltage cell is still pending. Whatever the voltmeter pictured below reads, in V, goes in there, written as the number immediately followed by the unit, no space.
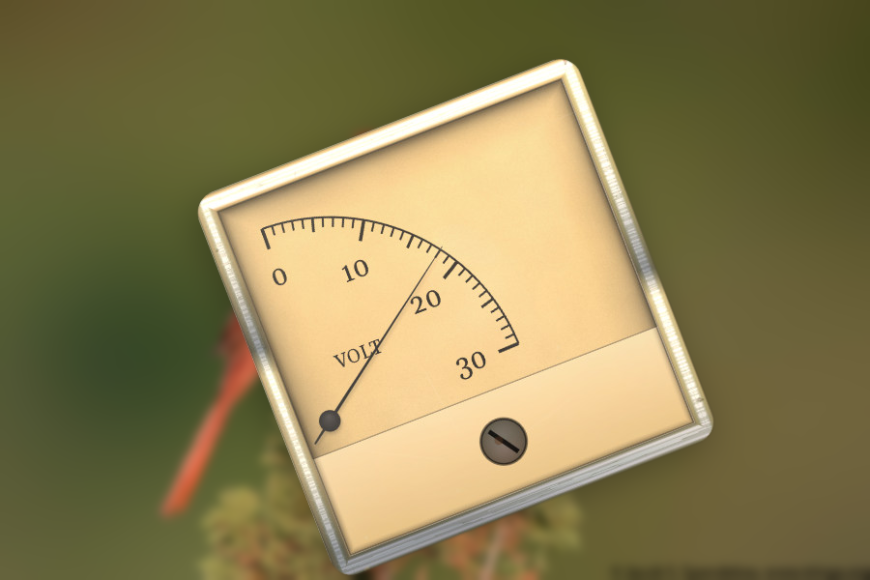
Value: 18V
